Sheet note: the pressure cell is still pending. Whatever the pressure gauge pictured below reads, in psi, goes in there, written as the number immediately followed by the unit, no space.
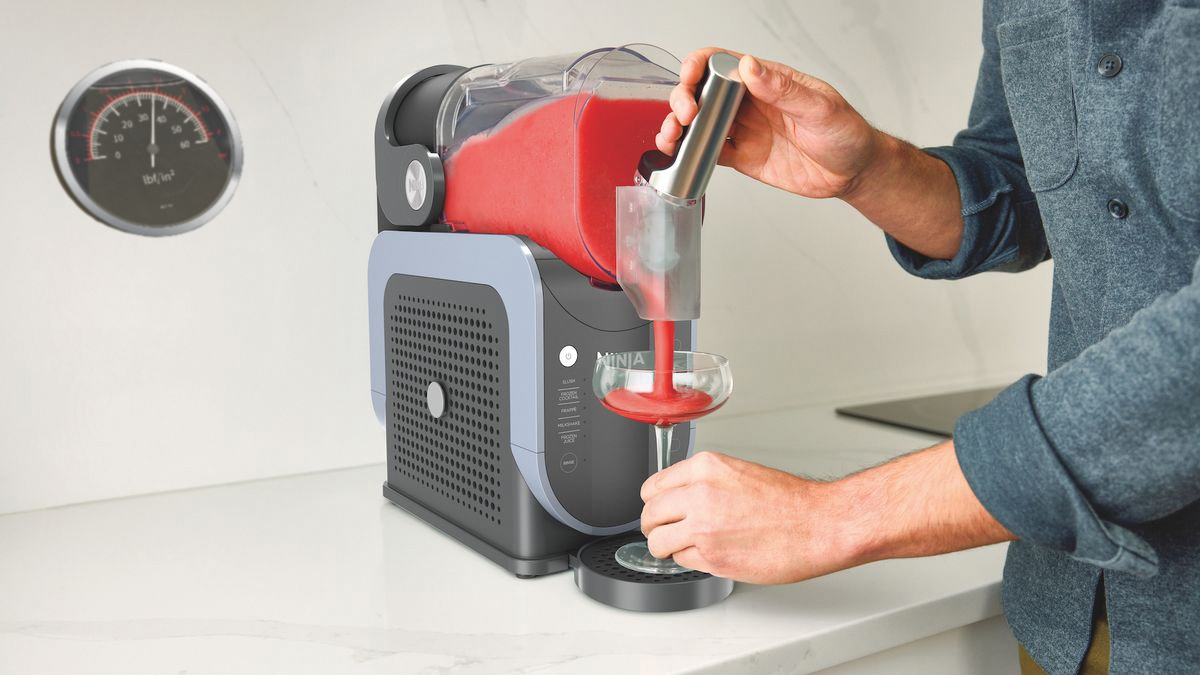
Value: 35psi
